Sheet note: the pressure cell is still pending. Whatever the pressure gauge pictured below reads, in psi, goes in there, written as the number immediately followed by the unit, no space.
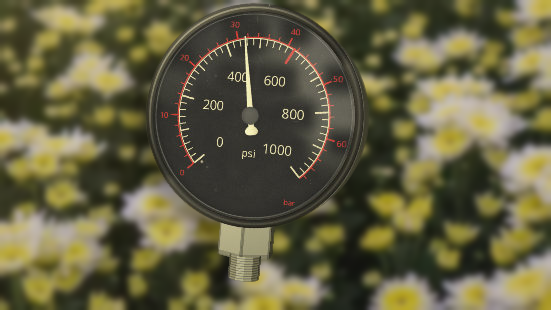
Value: 460psi
